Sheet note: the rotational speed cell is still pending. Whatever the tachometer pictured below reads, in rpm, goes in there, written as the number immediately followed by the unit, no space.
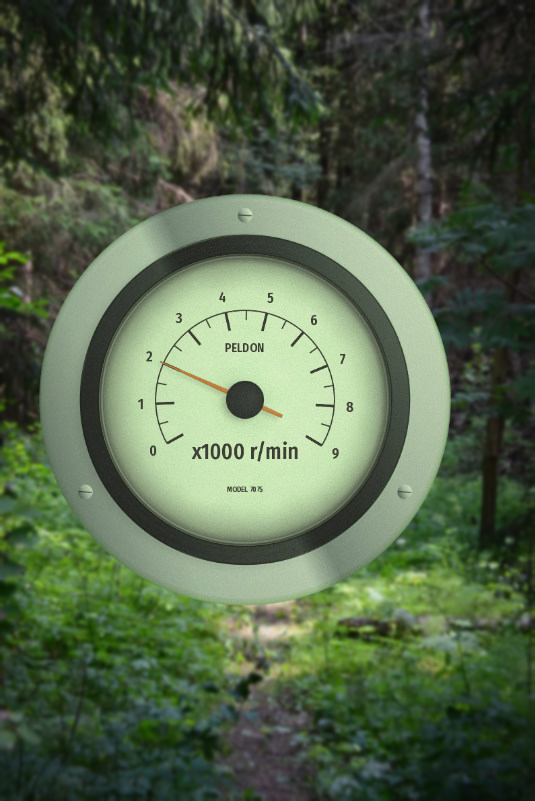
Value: 2000rpm
